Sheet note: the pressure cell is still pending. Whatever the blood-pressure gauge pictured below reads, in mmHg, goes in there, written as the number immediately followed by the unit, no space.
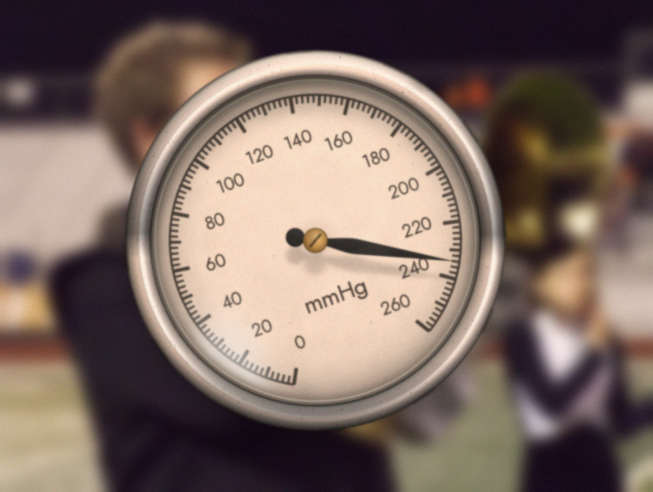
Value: 234mmHg
